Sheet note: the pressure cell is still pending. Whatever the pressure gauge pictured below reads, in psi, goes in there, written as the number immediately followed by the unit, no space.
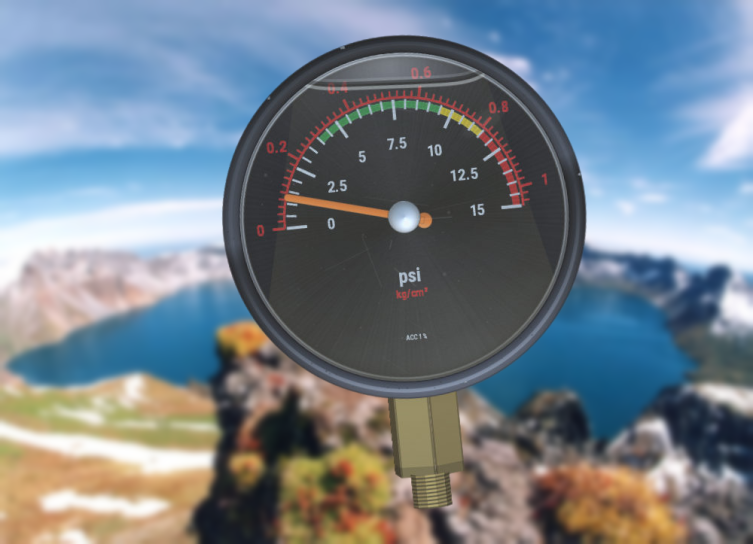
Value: 1.25psi
